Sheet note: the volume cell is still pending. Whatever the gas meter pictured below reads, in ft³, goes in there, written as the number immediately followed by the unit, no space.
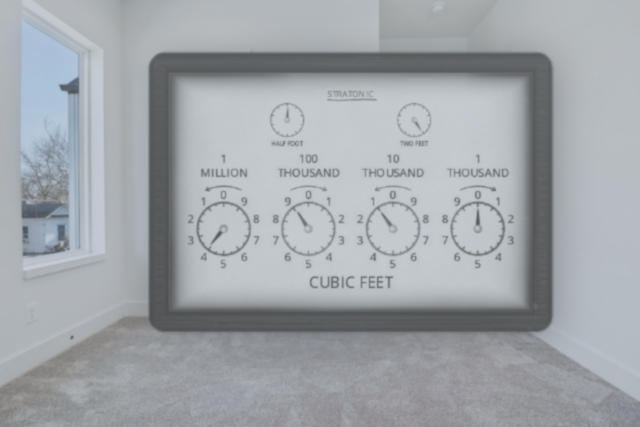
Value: 391000ft³
